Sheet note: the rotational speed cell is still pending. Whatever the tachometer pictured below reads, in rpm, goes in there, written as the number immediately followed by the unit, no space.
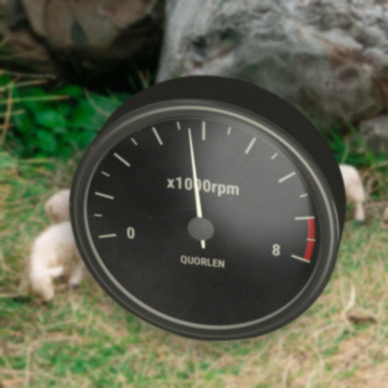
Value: 3750rpm
